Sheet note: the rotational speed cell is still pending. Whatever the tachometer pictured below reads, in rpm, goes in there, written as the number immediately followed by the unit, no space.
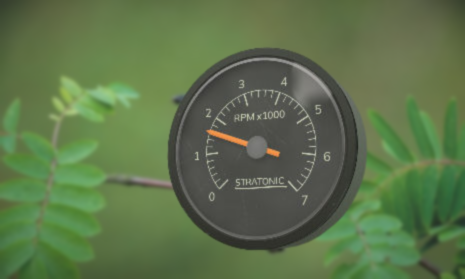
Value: 1600rpm
